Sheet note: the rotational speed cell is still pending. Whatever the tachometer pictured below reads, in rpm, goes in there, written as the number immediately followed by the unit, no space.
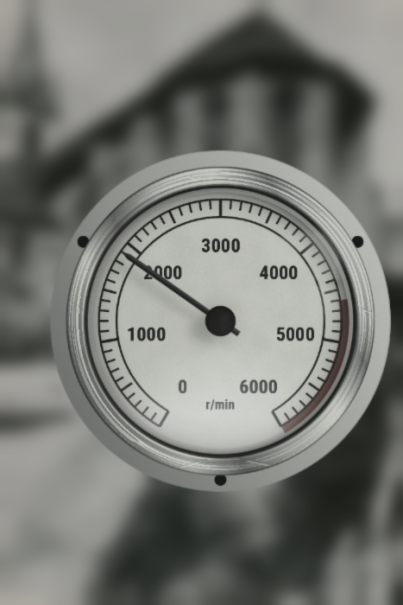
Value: 1900rpm
